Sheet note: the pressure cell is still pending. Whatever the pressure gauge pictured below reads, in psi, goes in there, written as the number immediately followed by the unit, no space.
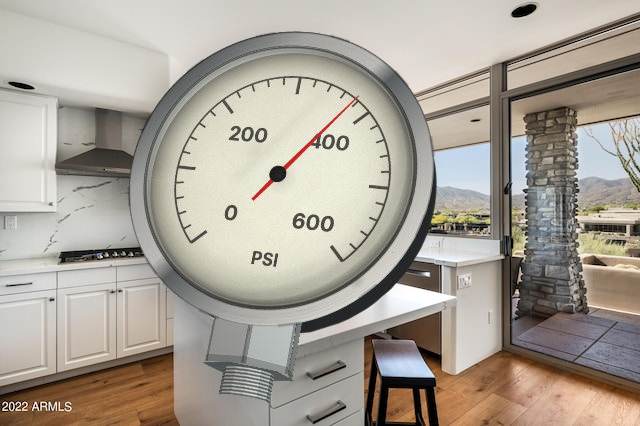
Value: 380psi
